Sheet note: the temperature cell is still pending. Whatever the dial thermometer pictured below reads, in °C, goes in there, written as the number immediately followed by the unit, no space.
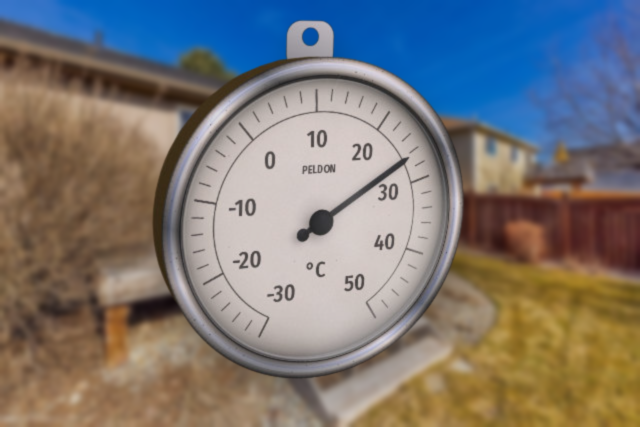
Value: 26°C
